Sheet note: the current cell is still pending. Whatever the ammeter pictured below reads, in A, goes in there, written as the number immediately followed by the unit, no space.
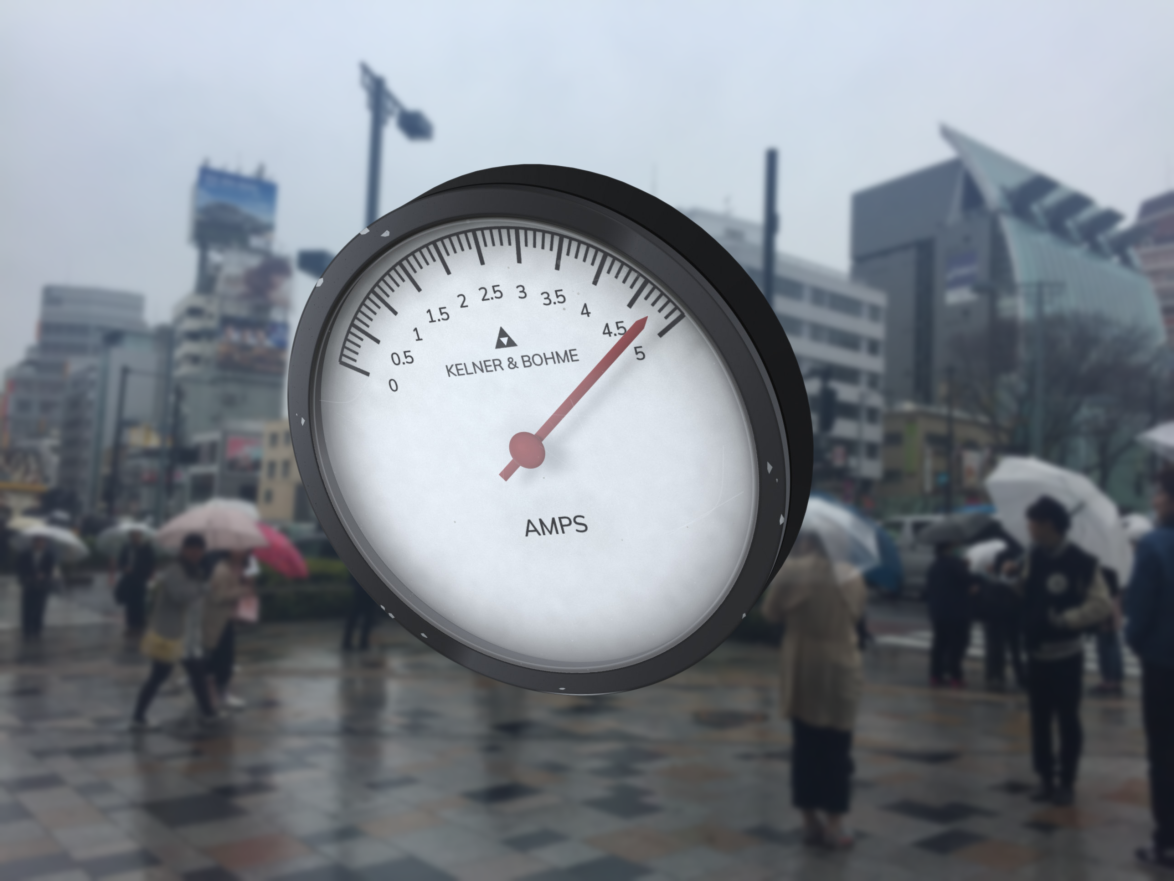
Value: 4.75A
